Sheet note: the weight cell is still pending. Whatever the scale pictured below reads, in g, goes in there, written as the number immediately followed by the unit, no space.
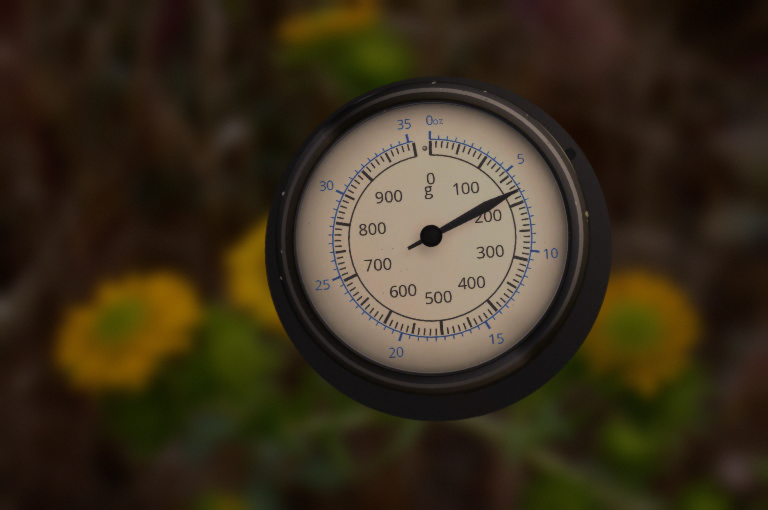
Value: 180g
